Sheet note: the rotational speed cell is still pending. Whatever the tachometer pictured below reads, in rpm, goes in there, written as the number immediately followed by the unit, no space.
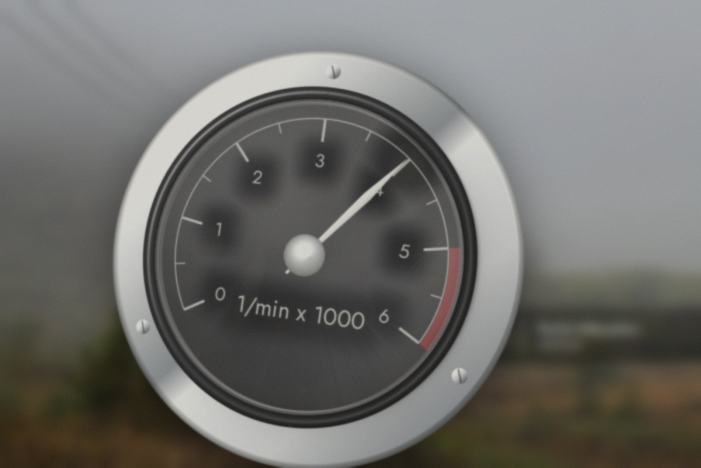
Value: 4000rpm
